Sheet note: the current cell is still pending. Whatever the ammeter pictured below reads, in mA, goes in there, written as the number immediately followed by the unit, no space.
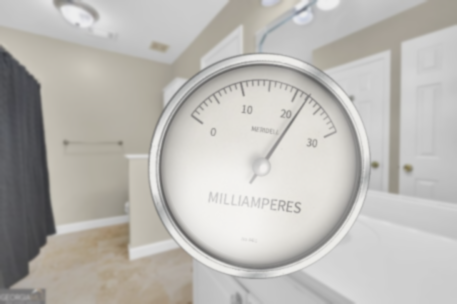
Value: 22mA
